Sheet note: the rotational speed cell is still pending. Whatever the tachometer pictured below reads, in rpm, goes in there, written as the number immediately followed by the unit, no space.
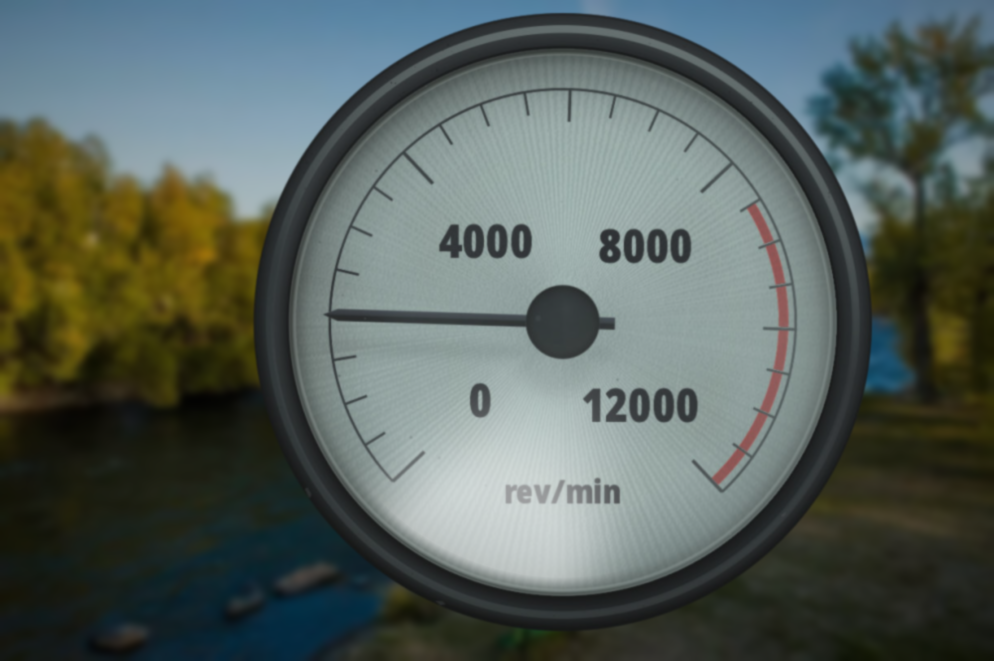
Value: 2000rpm
